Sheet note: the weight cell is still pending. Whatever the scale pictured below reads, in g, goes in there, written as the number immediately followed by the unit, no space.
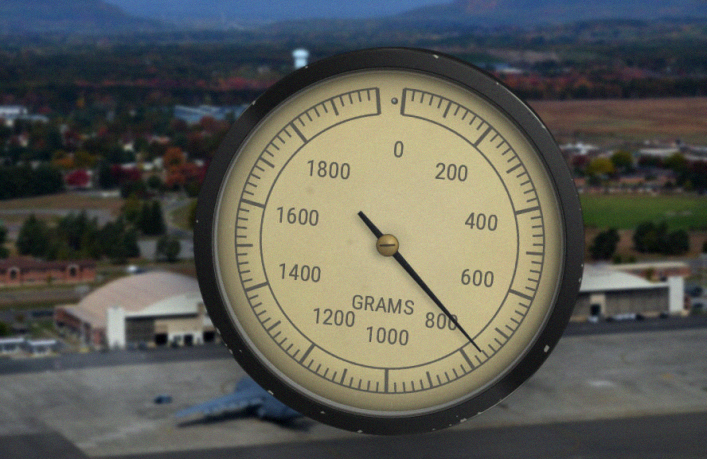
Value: 760g
